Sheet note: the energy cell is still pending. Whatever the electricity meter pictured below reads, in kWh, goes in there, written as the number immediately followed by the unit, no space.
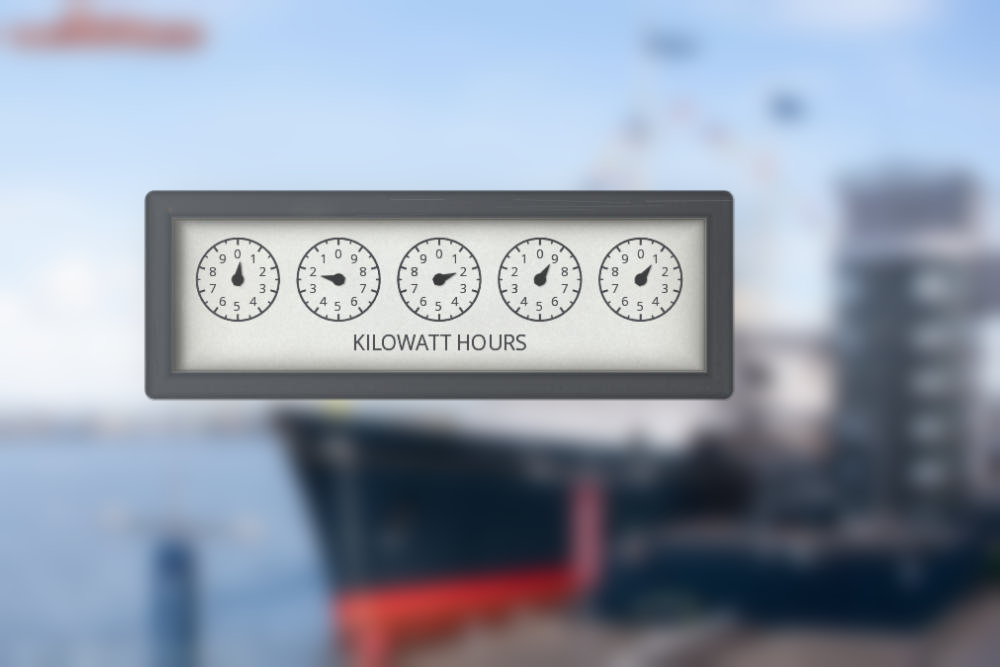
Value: 2191kWh
